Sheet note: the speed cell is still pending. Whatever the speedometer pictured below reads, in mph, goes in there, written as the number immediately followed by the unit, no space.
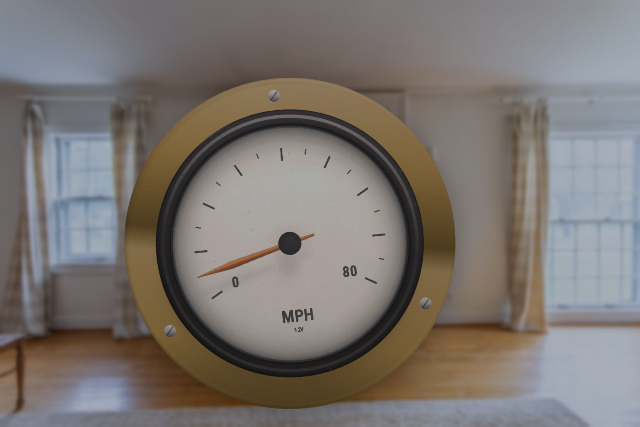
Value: 5mph
